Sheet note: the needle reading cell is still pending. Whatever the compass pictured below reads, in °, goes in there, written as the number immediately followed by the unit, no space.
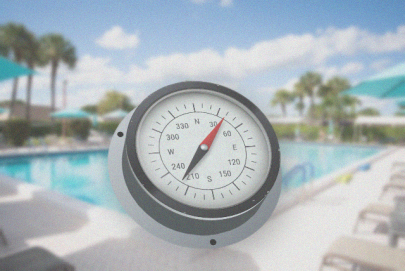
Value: 40°
